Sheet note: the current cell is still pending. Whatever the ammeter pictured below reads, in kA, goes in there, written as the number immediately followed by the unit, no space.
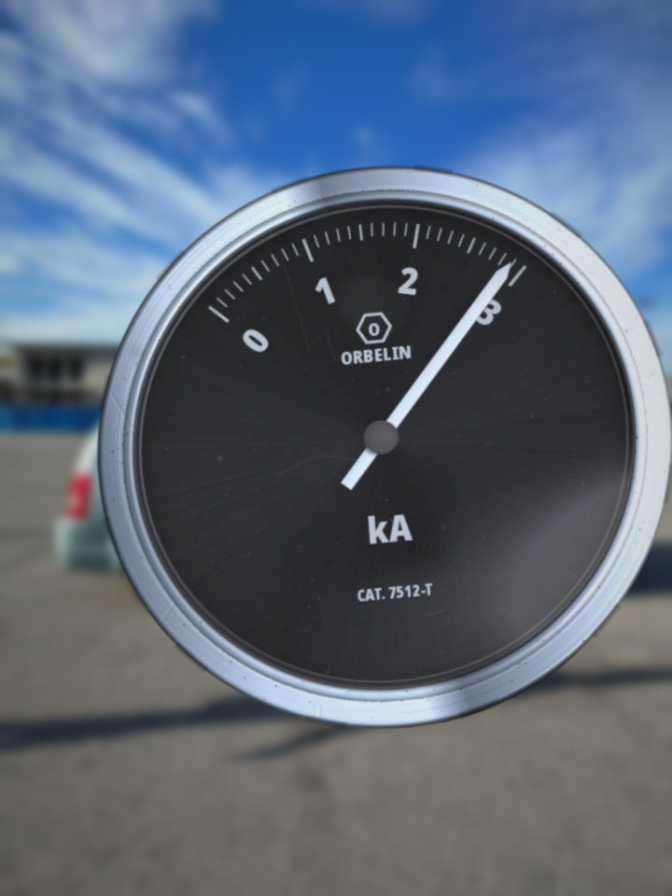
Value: 2.9kA
